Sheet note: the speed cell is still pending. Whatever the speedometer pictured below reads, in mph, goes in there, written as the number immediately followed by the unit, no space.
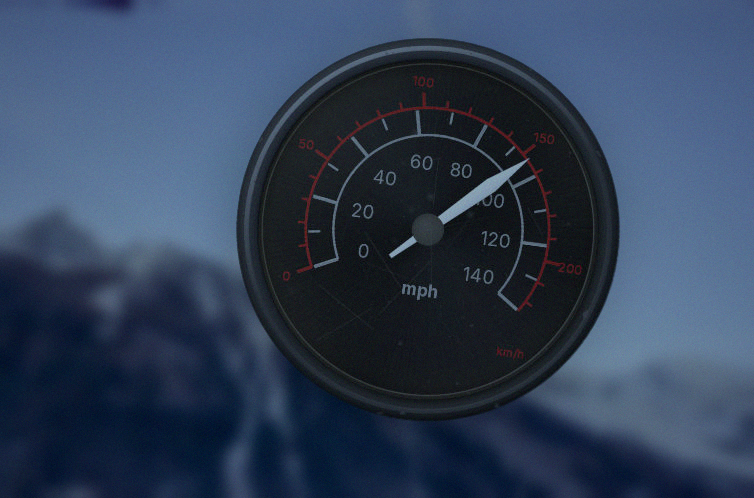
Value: 95mph
